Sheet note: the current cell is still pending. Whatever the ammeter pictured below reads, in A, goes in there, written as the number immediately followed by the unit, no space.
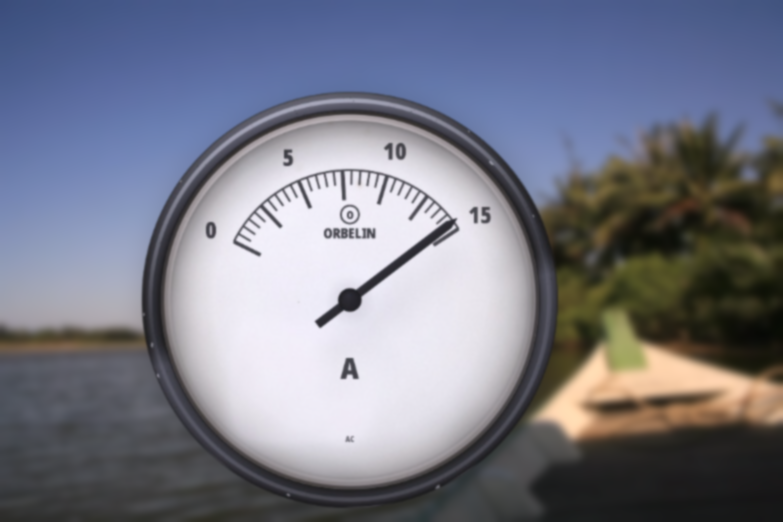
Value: 14.5A
